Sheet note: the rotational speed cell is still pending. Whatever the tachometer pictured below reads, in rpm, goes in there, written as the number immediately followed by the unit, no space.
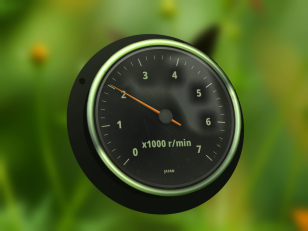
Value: 2000rpm
